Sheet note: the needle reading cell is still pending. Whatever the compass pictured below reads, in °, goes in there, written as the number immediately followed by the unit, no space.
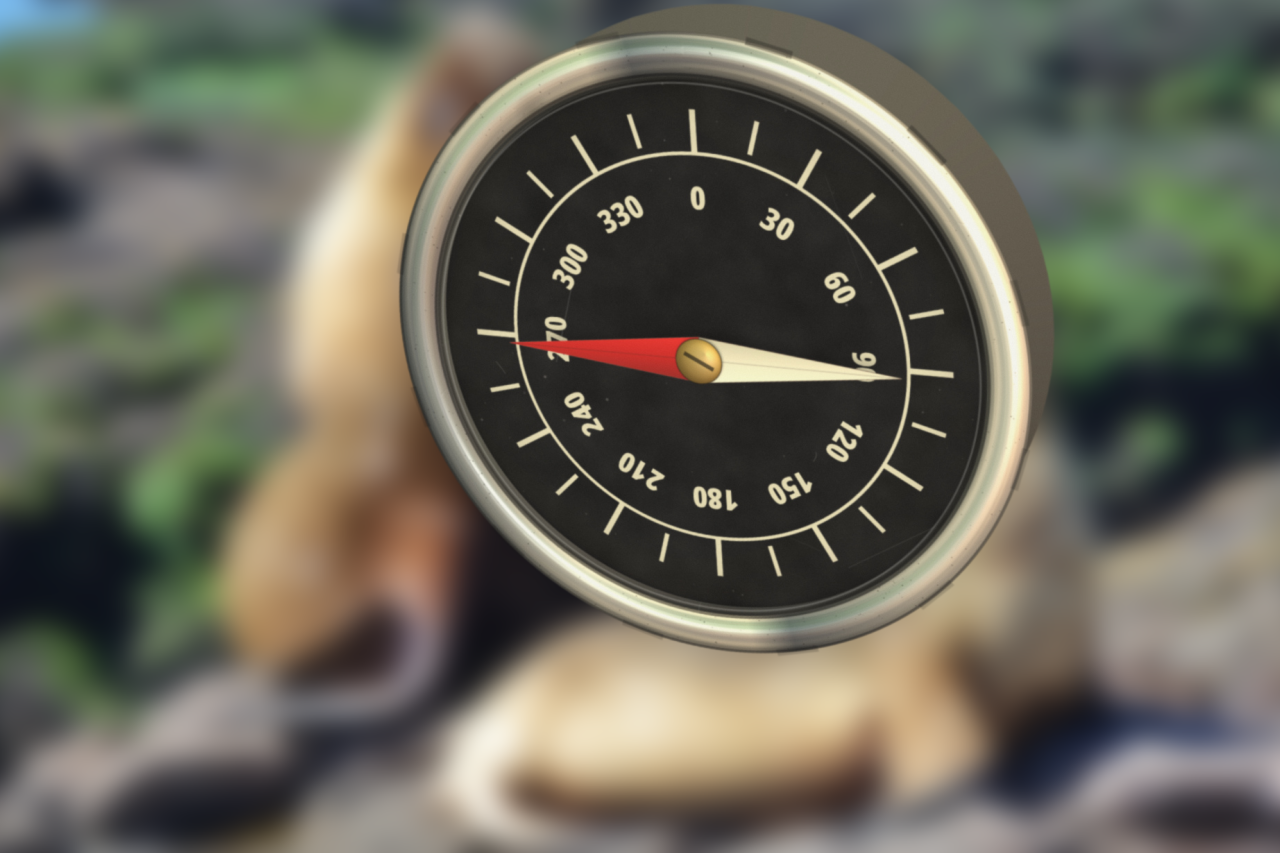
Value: 270°
